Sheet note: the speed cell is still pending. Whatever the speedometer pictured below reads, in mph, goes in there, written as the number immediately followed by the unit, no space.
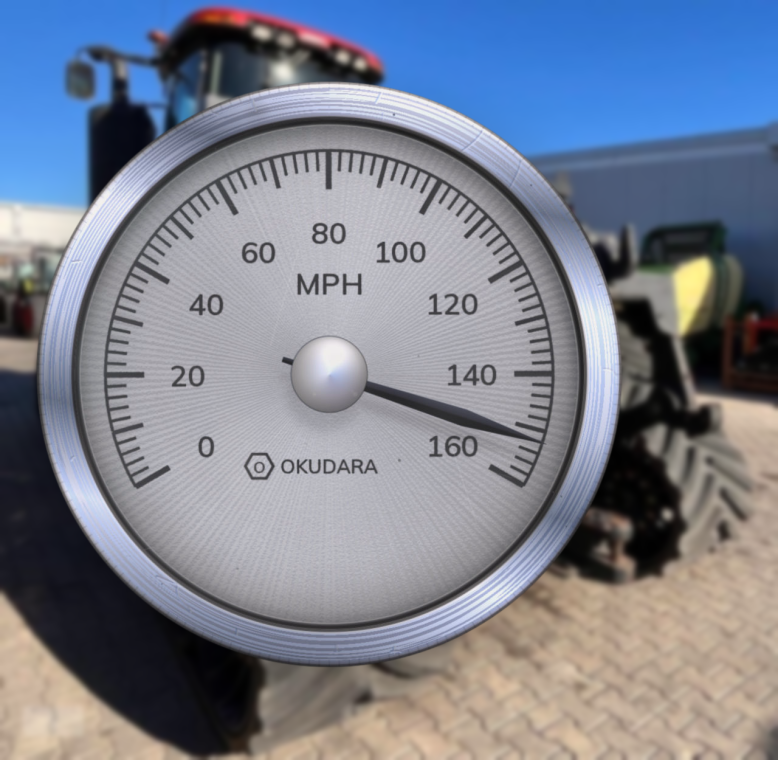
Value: 152mph
